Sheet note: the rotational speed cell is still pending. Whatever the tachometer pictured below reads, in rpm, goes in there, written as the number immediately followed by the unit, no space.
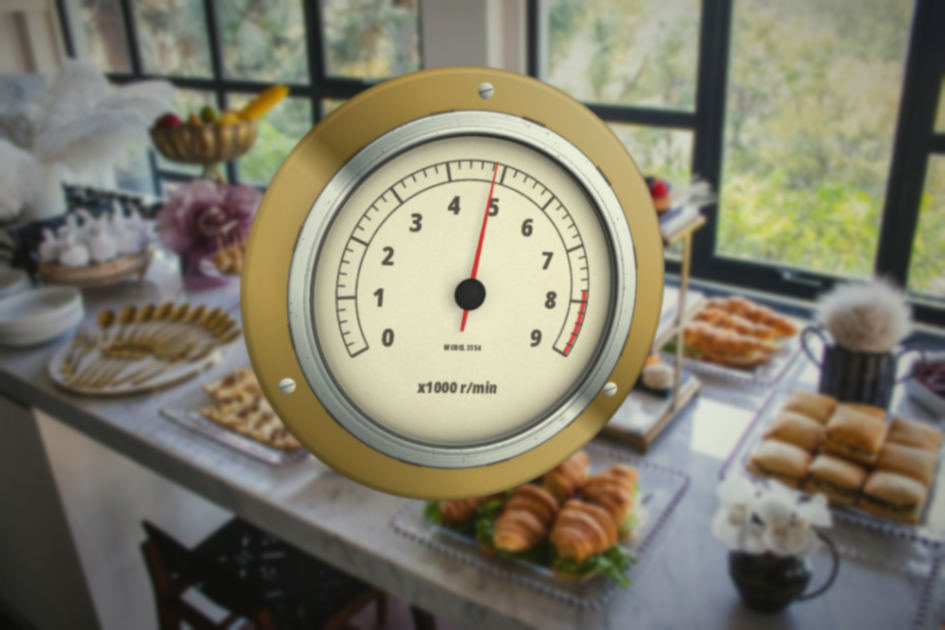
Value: 4800rpm
